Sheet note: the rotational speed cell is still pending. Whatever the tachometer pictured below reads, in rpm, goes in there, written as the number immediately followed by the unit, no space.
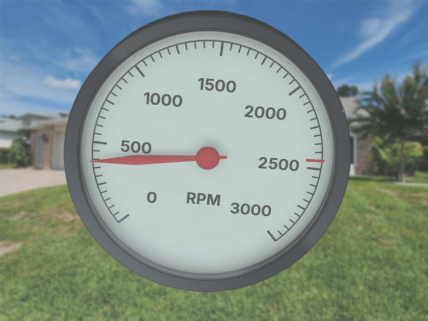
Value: 400rpm
